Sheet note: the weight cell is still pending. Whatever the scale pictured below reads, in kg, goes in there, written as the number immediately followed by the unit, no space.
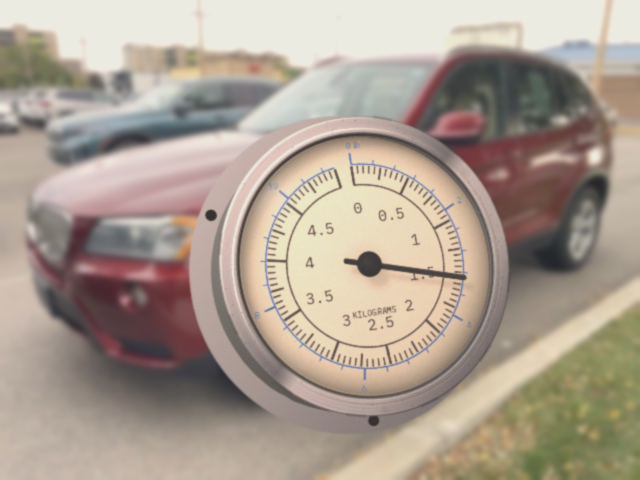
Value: 1.5kg
